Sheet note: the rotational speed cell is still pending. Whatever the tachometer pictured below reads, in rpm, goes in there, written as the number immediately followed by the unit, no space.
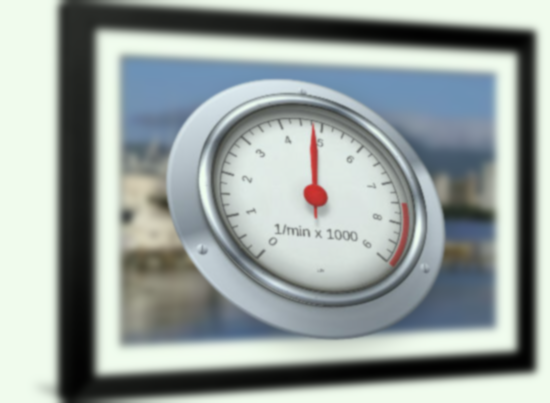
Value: 4750rpm
